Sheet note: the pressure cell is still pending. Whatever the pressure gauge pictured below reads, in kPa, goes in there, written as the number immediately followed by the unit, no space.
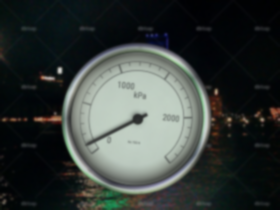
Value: 100kPa
